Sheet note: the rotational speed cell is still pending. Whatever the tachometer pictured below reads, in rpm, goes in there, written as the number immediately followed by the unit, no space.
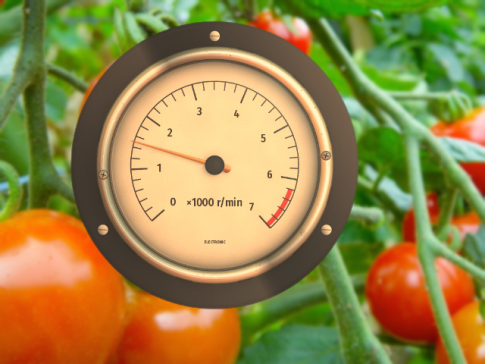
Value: 1500rpm
